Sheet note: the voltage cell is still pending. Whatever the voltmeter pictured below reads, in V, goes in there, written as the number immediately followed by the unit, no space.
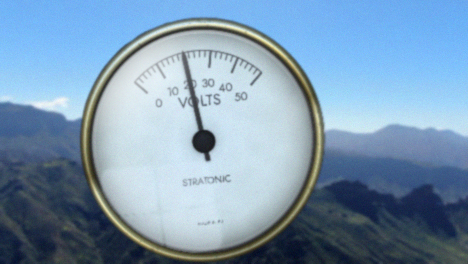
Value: 20V
